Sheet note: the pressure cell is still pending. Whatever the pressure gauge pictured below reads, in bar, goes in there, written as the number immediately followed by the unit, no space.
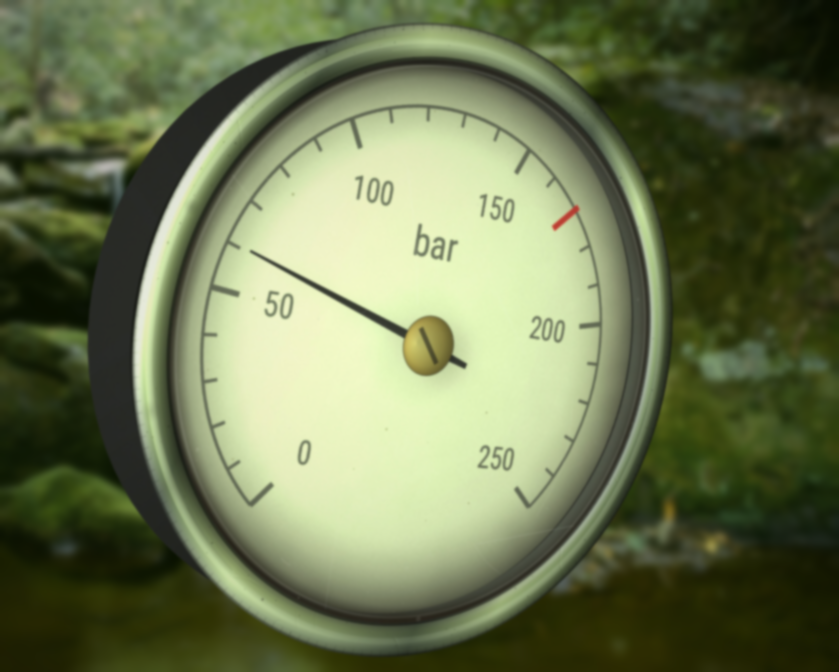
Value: 60bar
